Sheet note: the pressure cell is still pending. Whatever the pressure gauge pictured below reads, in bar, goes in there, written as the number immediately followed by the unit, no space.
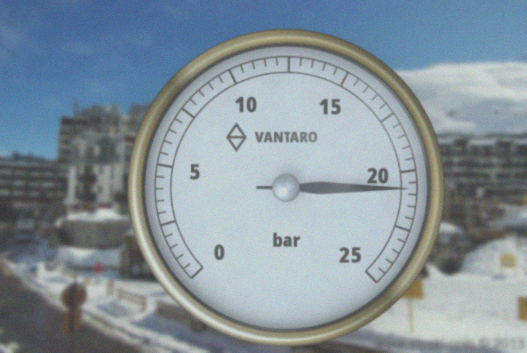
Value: 20.75bar
